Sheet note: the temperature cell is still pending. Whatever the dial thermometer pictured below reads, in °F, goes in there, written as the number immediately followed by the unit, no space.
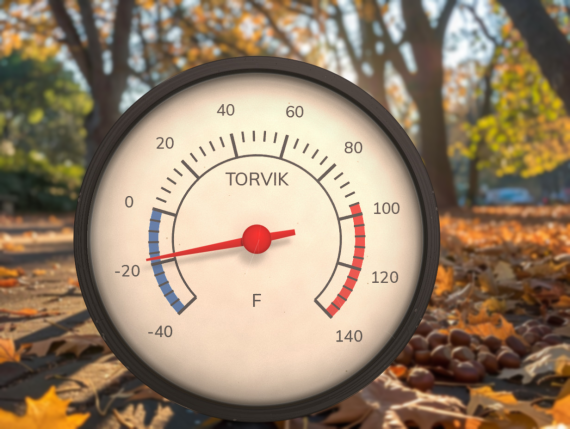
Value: -18°F
